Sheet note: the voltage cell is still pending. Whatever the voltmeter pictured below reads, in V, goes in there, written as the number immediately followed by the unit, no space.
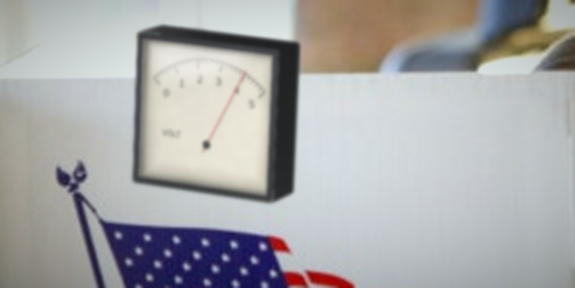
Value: 4V
